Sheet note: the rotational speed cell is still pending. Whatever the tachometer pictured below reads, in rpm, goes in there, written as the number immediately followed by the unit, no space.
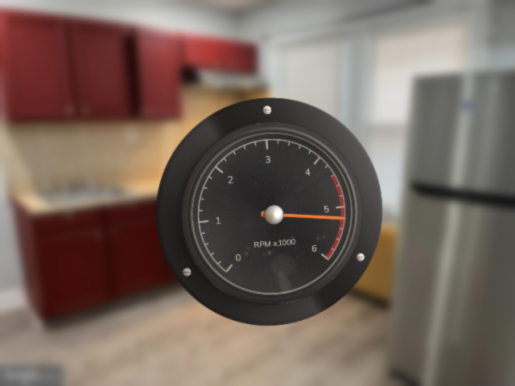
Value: 5200rpm
